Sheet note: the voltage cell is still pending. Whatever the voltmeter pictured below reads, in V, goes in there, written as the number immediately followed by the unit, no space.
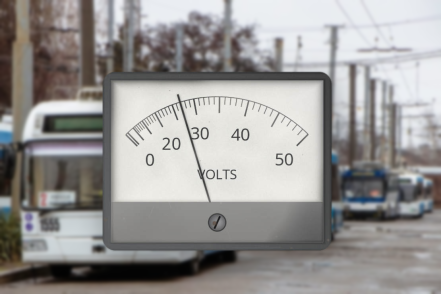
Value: 27V
